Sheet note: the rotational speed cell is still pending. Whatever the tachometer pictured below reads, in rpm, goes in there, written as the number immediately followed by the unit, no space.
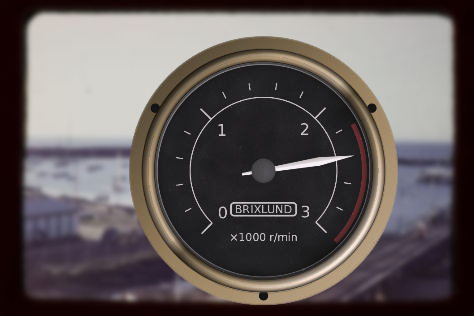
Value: 2400rpm
